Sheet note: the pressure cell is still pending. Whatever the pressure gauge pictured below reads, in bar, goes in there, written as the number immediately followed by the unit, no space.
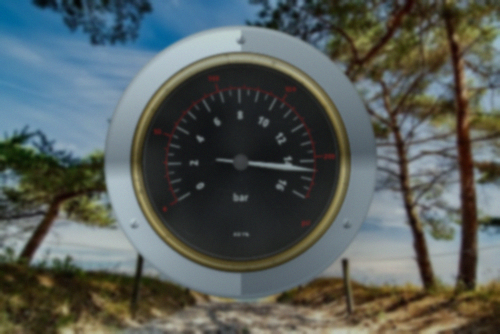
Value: 14.5bar
